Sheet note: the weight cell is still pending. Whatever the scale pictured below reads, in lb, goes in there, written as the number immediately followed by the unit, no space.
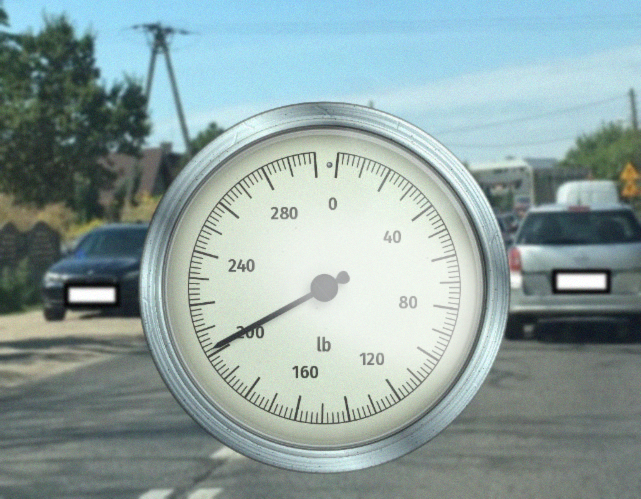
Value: 202lb
